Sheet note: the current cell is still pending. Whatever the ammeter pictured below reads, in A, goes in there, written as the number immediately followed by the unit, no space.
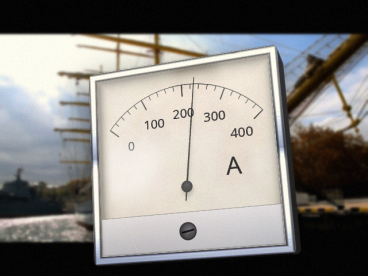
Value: 230A
